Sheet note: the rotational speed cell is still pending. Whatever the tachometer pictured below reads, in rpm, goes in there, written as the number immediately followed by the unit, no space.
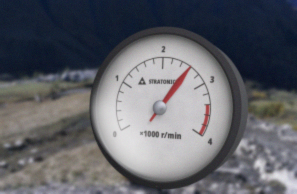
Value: 2600rpm
